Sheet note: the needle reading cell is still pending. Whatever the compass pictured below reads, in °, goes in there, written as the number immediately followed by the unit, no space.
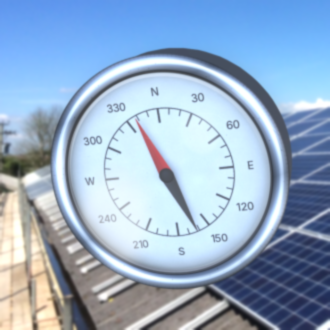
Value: 340°
